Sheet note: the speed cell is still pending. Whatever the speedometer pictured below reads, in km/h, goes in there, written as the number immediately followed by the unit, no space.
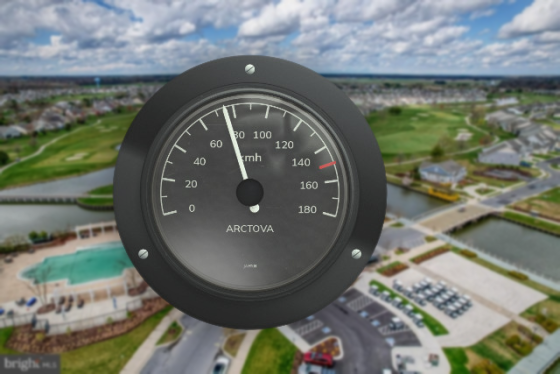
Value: 75km/h
